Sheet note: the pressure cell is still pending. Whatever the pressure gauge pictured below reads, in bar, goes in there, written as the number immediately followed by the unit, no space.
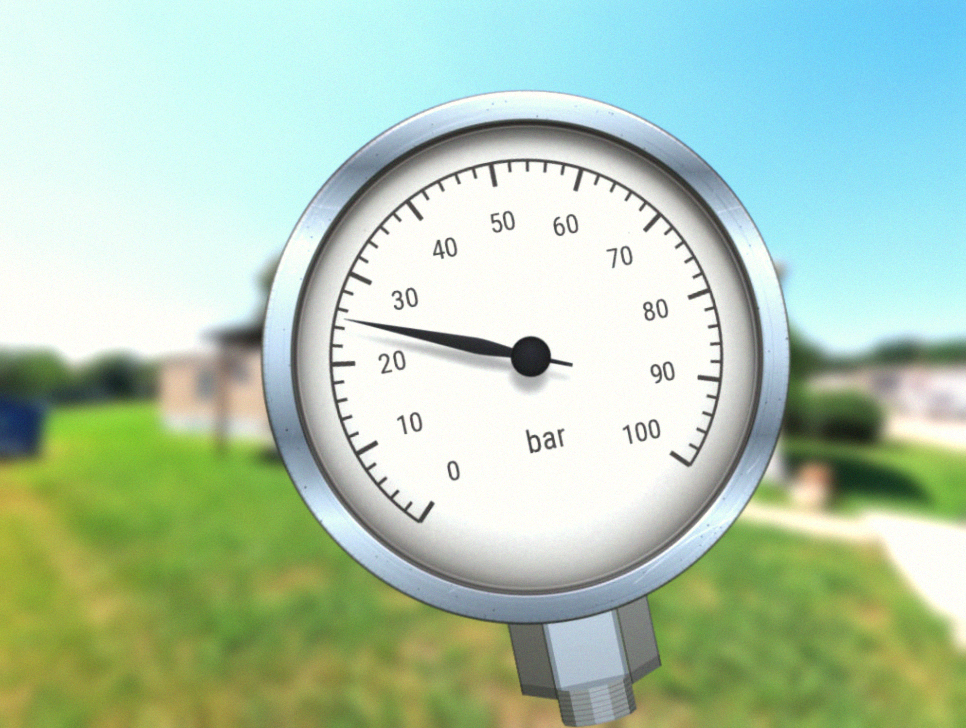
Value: 25bar
